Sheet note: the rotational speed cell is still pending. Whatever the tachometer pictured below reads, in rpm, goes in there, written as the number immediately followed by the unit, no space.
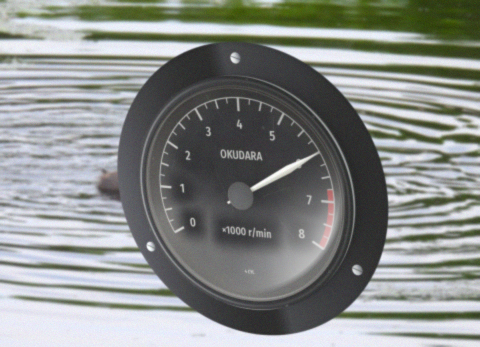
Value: 6000rpm
